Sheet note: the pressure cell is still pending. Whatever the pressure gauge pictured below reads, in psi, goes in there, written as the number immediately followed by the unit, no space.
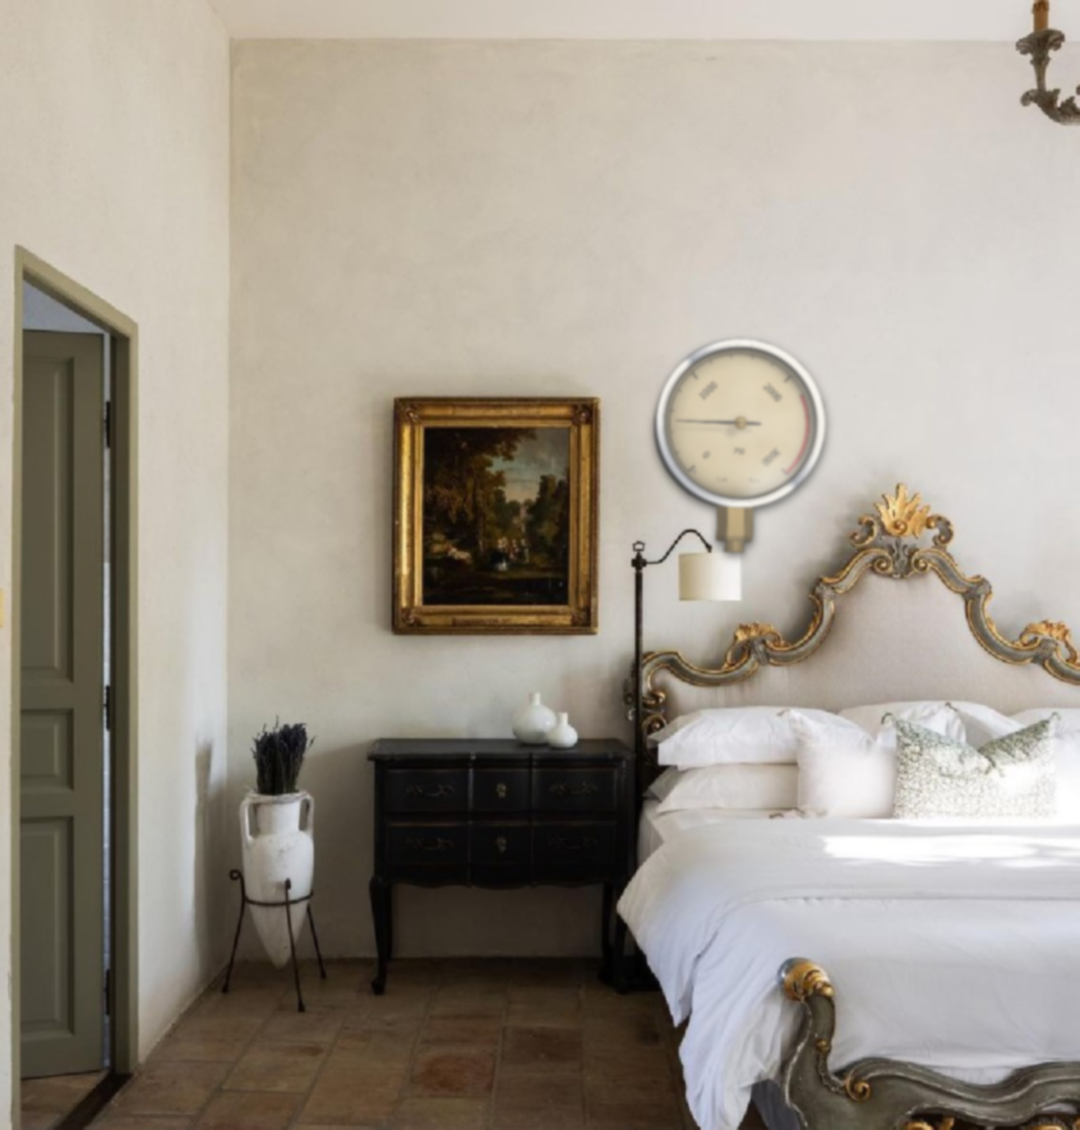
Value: 500psi
